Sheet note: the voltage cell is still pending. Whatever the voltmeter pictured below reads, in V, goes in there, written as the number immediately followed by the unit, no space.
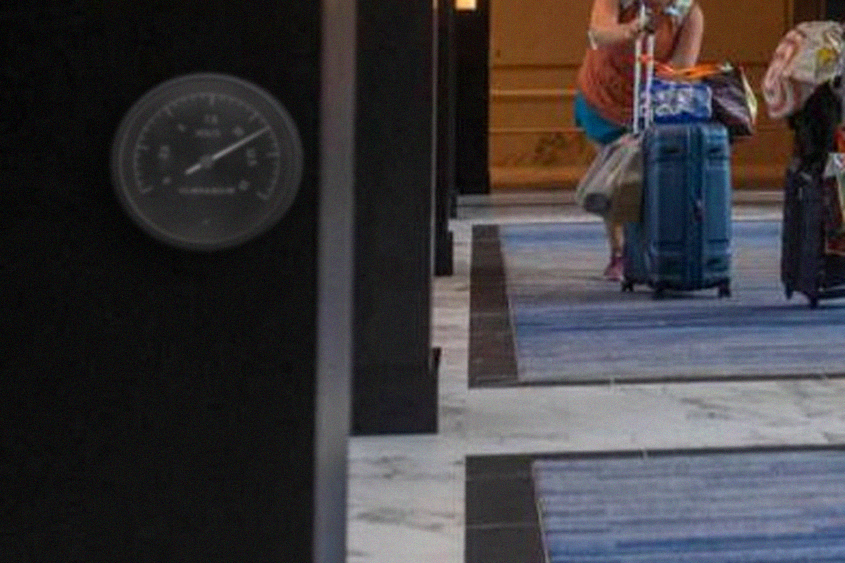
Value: 11V
